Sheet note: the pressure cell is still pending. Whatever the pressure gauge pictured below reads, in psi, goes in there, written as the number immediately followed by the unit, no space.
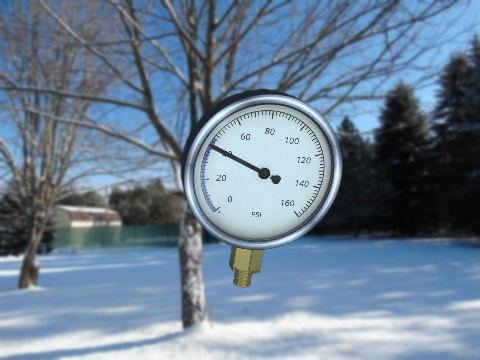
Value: 40psi
